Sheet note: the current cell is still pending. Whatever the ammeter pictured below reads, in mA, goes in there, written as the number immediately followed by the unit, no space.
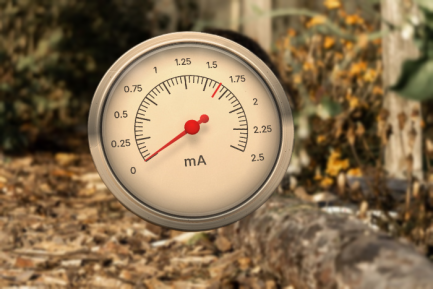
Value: 0mA
